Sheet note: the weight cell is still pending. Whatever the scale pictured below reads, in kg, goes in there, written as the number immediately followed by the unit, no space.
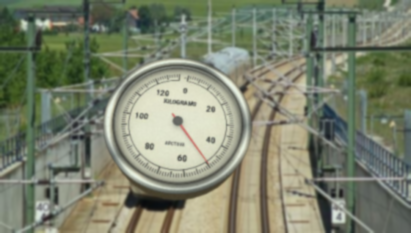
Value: 50kg
